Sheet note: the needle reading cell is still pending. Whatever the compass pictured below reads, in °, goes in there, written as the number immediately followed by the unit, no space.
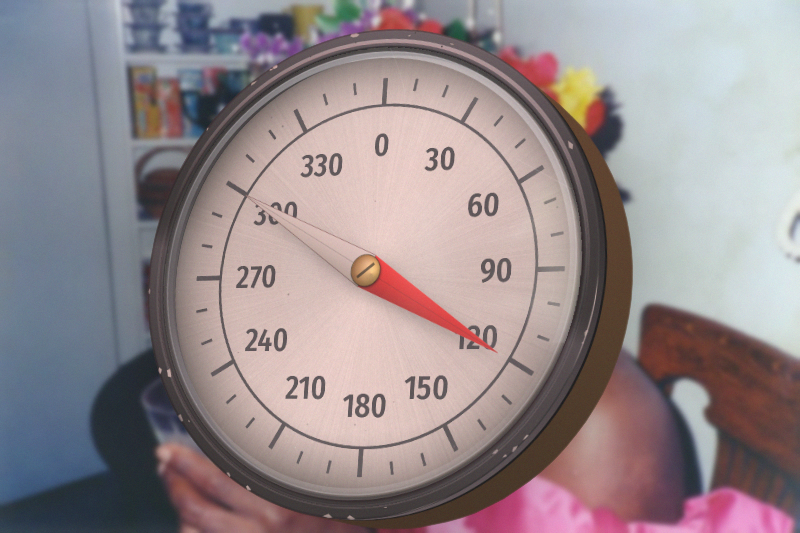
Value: 120°
